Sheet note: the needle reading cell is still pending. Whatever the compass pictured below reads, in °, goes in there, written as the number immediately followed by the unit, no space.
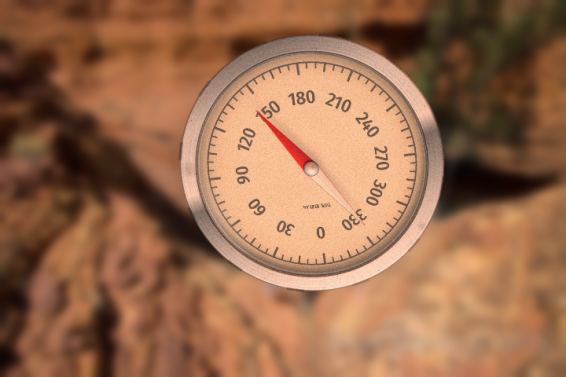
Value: 145°
